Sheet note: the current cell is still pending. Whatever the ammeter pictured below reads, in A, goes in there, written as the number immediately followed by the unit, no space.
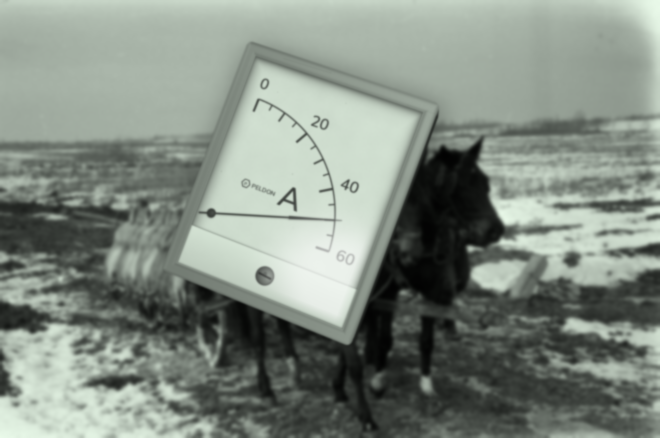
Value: 50A
